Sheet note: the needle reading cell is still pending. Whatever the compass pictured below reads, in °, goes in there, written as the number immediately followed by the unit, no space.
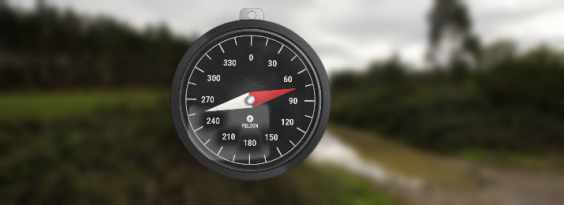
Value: 75°
